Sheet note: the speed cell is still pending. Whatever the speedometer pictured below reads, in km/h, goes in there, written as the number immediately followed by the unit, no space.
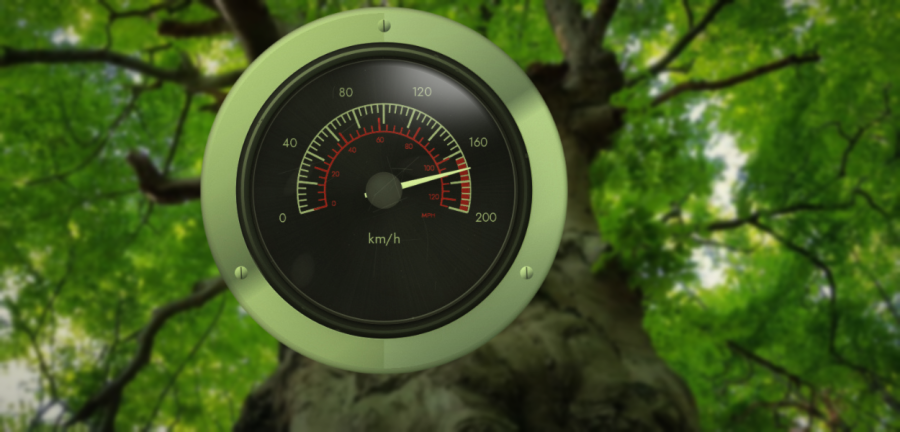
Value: 172km/h
